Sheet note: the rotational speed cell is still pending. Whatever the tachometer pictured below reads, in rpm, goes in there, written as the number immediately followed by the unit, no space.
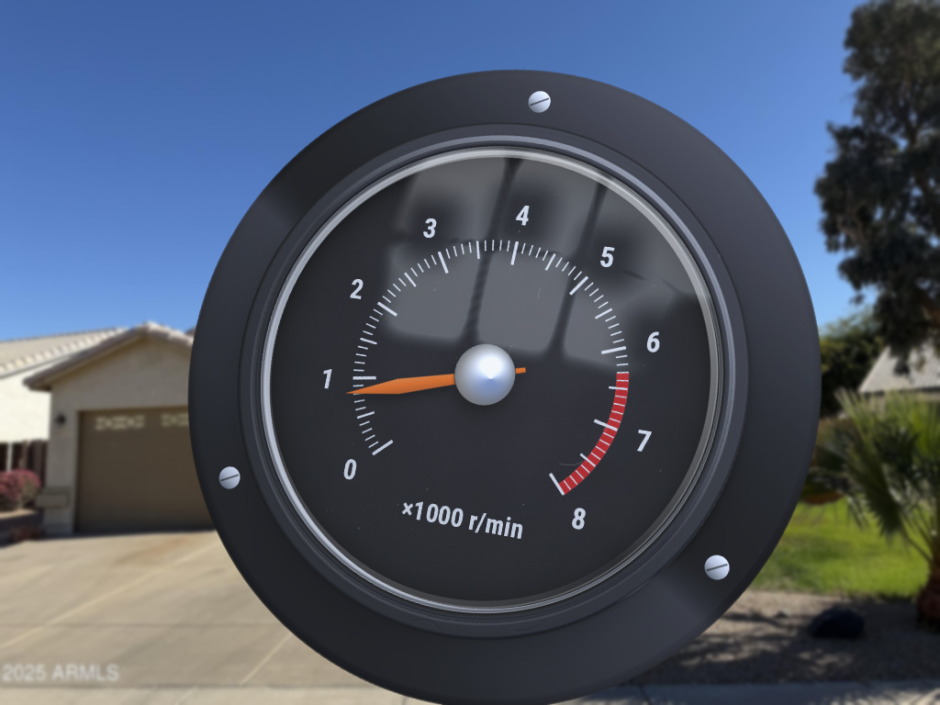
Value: 800rpm
